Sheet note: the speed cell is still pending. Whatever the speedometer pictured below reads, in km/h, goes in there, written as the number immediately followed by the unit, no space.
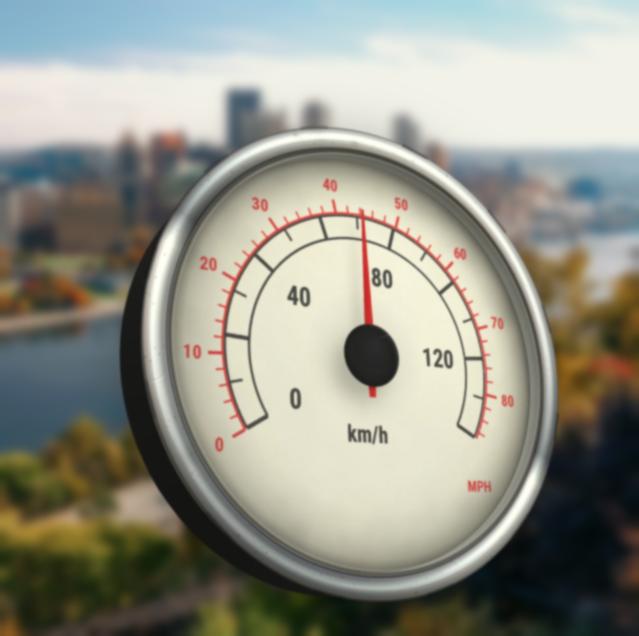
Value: 70km/h
